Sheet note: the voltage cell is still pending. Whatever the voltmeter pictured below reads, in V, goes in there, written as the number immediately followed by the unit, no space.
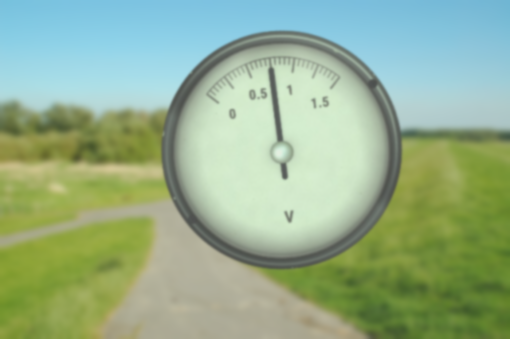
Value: 0.75V
